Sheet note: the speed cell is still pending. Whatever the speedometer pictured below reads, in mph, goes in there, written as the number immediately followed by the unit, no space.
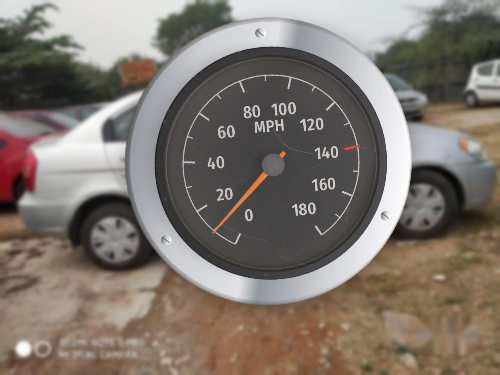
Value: 10mph
